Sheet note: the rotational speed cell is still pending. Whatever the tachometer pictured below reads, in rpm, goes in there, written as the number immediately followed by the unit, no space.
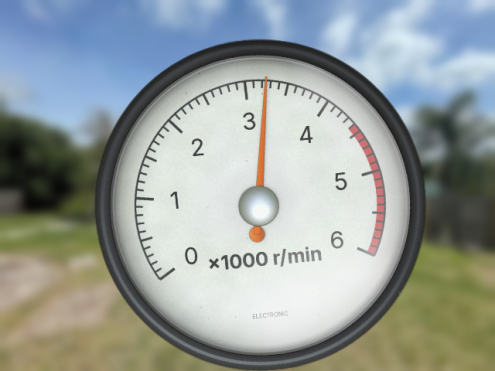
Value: 3250rpm
